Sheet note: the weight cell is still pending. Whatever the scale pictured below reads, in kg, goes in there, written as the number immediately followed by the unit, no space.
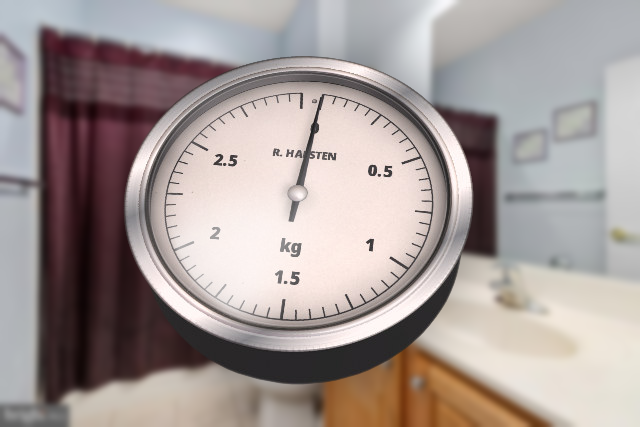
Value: 0kg
